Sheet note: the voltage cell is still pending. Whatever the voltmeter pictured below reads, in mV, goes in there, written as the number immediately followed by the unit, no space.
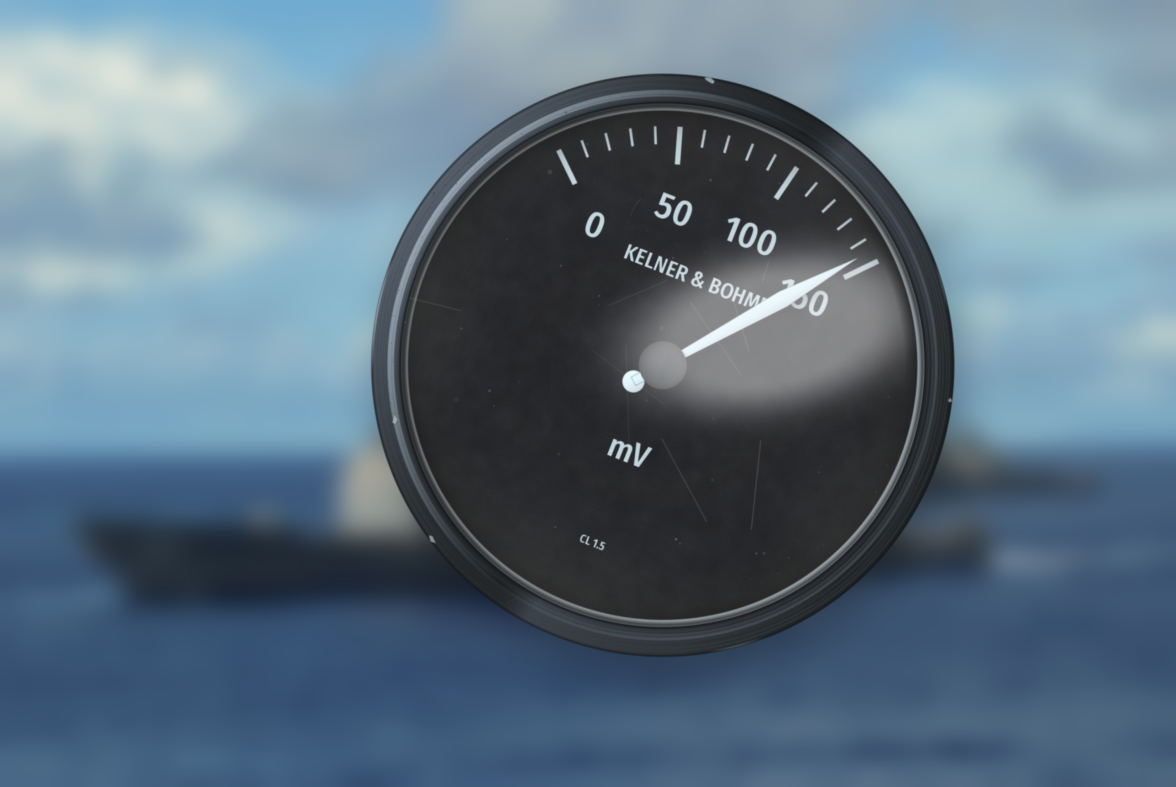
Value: 145mV
